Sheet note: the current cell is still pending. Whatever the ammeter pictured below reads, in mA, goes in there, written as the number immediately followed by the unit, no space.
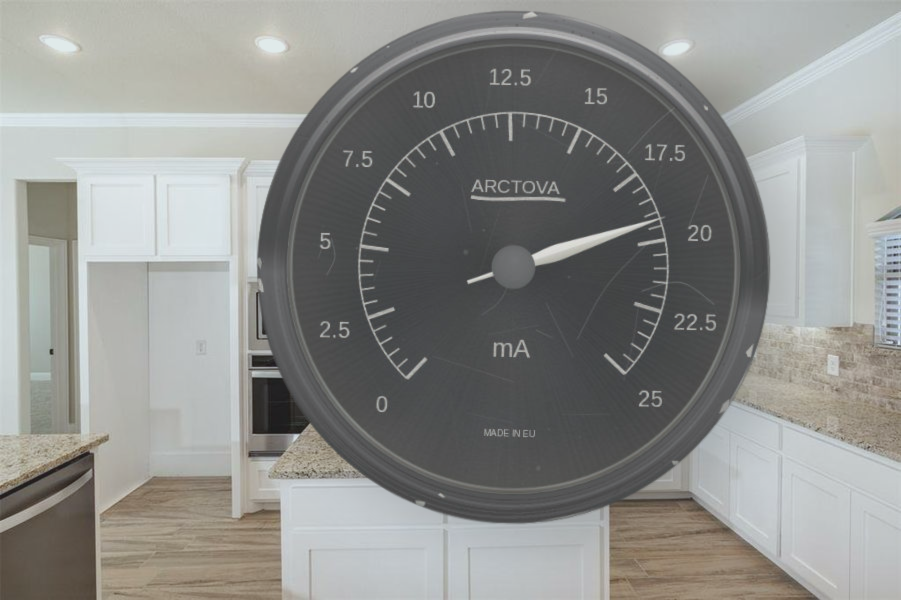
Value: 19.25mA
